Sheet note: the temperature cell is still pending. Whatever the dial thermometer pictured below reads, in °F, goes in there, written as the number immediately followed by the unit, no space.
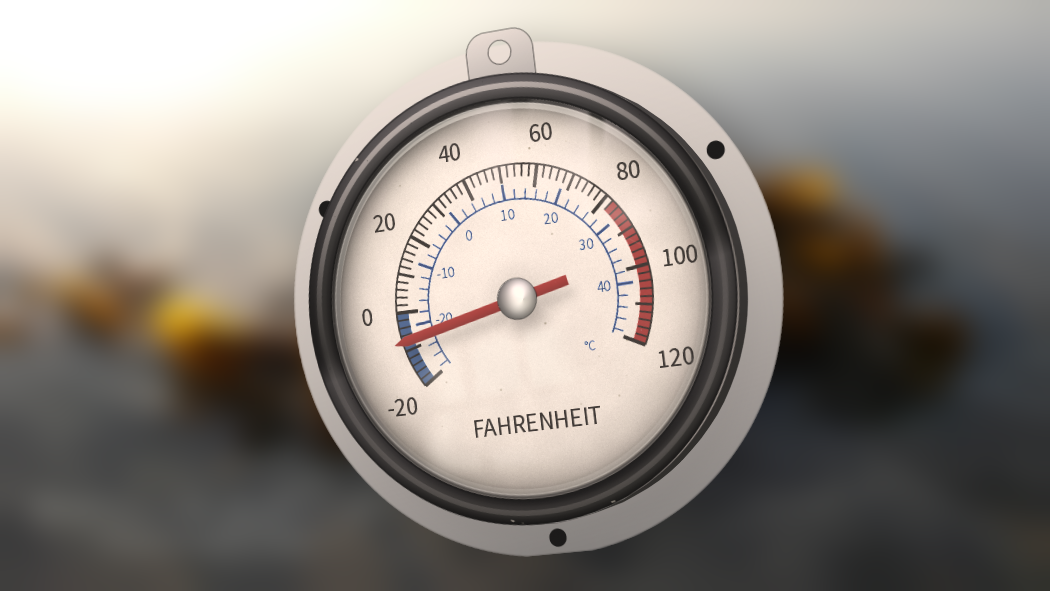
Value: -8°F
